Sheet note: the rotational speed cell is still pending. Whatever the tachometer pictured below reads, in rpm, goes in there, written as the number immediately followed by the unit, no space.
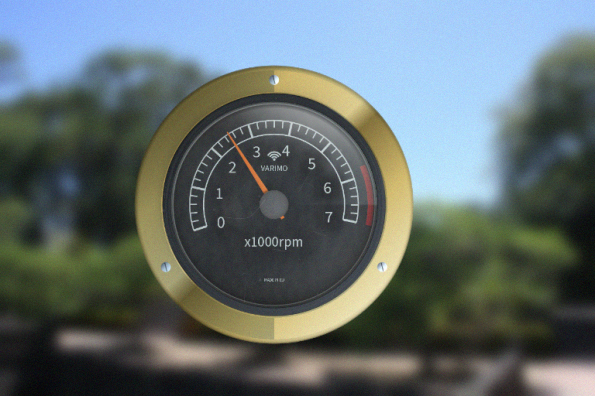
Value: 2500rpm
